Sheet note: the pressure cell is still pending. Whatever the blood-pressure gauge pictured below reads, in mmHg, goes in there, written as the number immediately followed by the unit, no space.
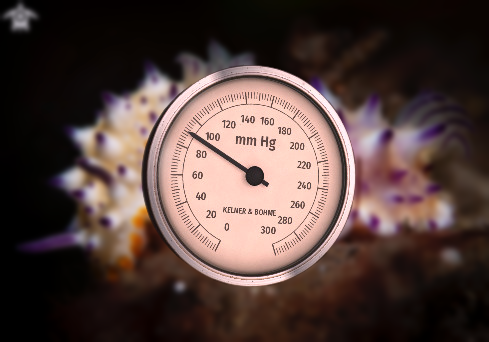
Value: 90mmHg
